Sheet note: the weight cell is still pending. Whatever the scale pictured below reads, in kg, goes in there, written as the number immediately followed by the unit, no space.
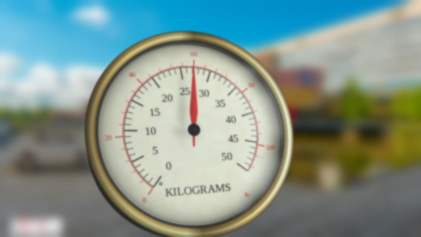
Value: 27kg
